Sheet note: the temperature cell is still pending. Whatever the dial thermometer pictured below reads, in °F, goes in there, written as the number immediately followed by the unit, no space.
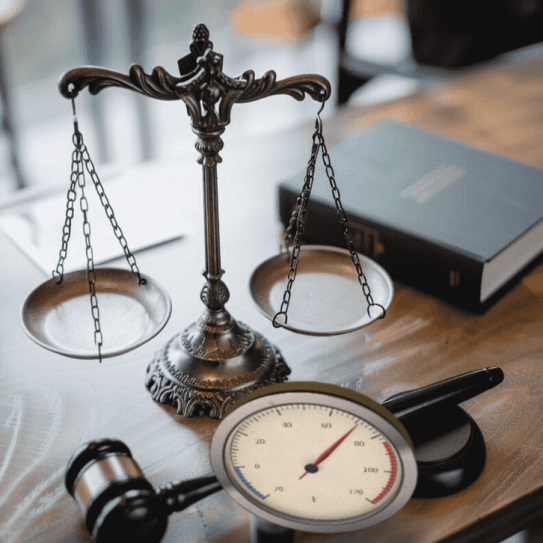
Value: 70°F
